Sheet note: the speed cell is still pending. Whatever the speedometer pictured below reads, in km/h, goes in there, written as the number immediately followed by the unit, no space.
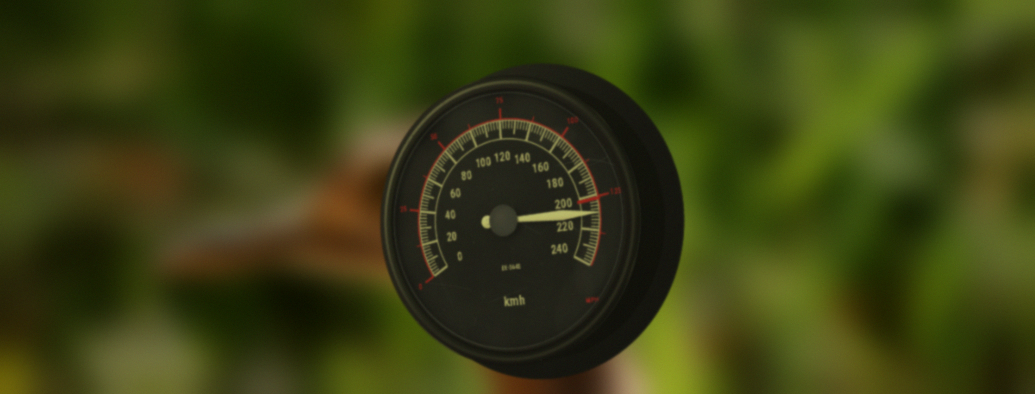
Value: 210km/h
